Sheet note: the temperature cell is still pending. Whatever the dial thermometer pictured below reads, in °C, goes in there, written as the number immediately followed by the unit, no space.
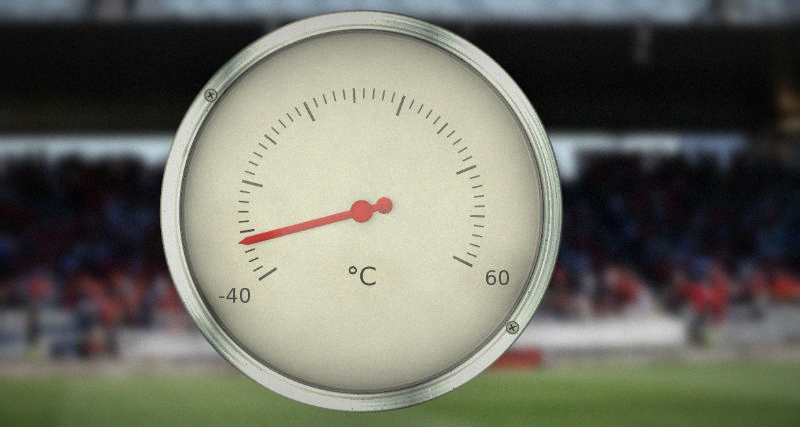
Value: -32°C
